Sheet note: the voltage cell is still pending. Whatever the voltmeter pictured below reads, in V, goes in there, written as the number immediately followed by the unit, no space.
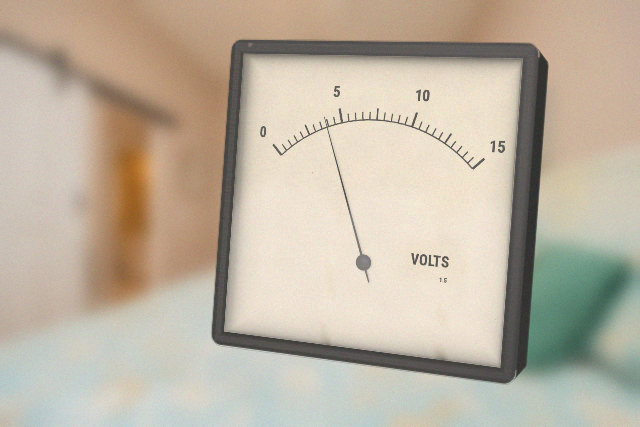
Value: 4V
